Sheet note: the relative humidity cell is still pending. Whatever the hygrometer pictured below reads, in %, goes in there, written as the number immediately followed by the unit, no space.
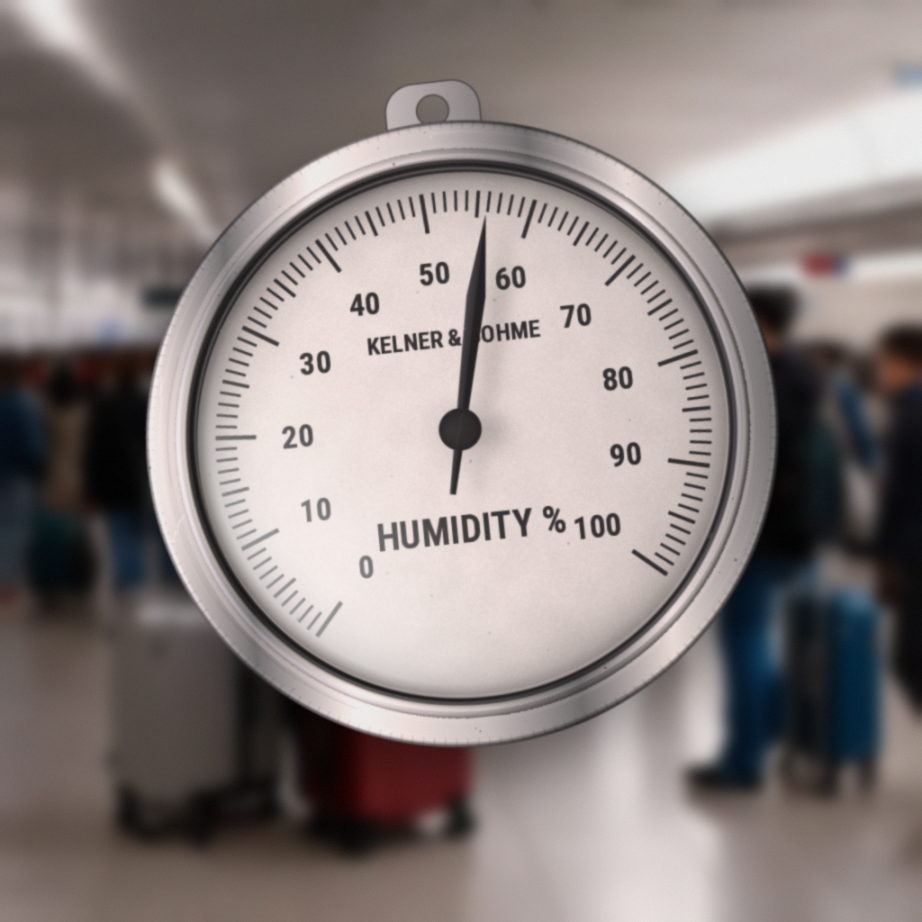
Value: 56%
